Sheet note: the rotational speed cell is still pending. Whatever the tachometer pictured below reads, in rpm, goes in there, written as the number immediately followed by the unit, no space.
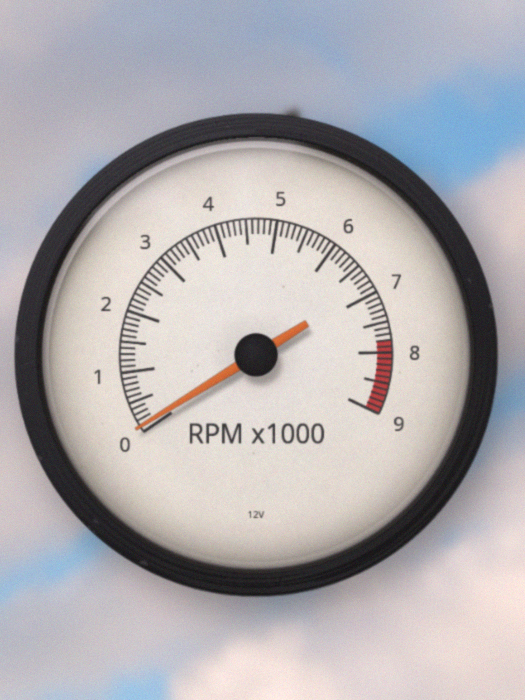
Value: 100rpm
